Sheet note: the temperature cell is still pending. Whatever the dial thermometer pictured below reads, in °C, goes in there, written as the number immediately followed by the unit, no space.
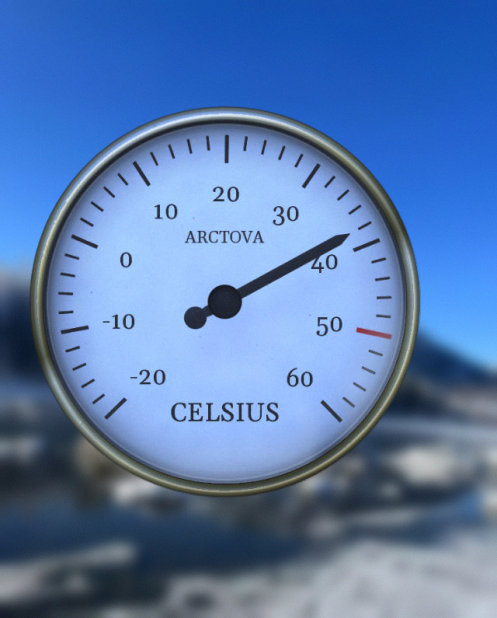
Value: 38°C
